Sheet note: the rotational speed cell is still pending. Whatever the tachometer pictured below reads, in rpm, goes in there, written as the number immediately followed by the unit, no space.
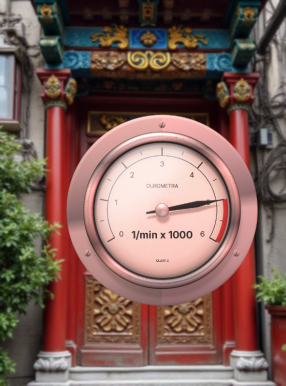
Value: 5000rpm
